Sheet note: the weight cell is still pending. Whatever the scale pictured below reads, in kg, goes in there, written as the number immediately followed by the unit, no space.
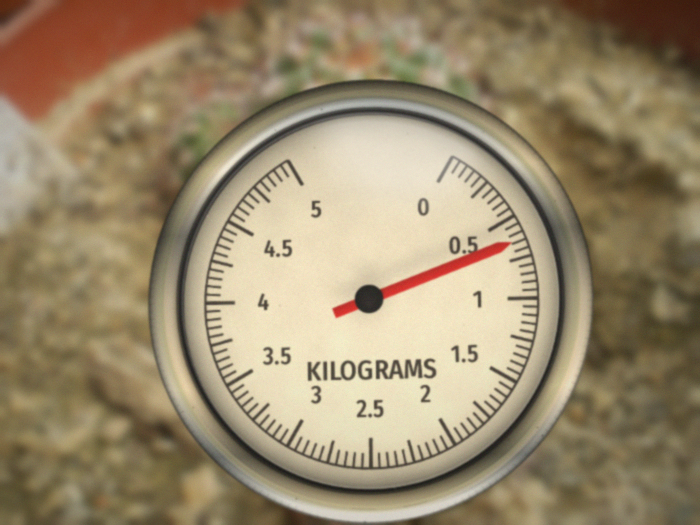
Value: 0.65kg
